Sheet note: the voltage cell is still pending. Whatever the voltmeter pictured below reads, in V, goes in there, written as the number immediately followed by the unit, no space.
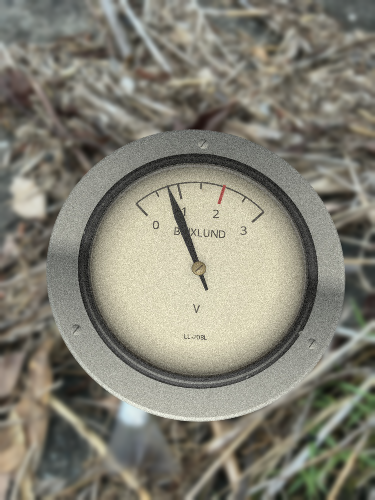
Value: 0.75V
